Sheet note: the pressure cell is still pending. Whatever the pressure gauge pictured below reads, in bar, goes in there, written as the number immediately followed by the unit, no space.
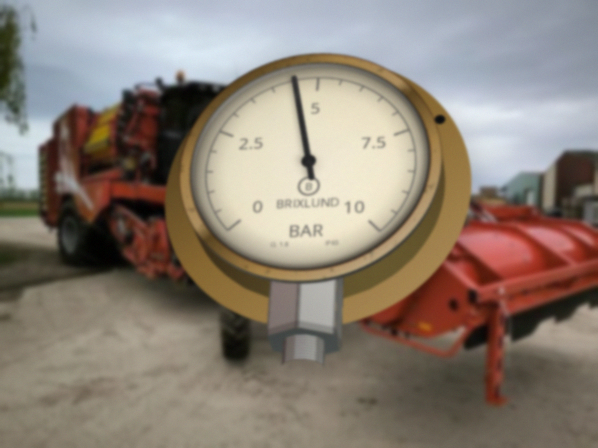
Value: 4.5bar
